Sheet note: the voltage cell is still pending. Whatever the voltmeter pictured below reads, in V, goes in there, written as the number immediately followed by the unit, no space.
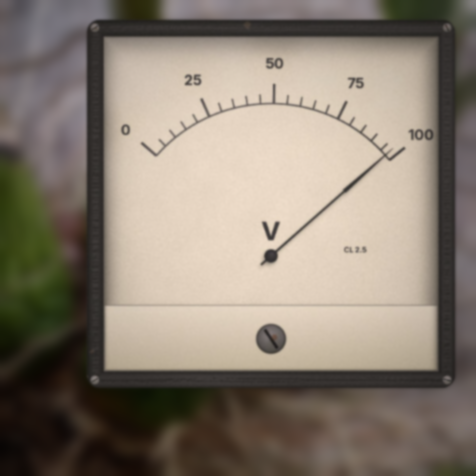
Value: 97.5V
